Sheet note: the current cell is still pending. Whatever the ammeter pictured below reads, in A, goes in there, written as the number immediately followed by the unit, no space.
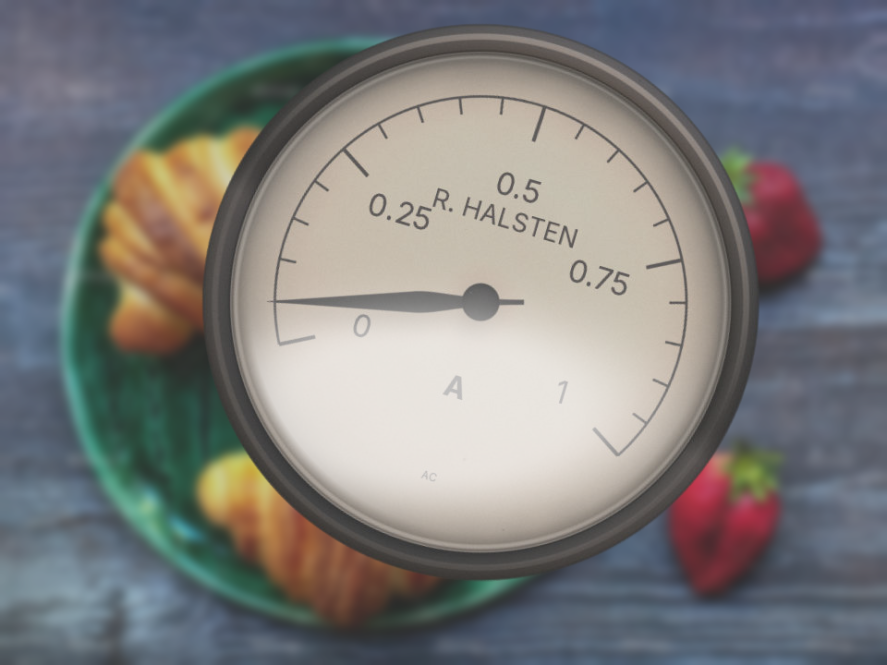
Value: 0.05A
